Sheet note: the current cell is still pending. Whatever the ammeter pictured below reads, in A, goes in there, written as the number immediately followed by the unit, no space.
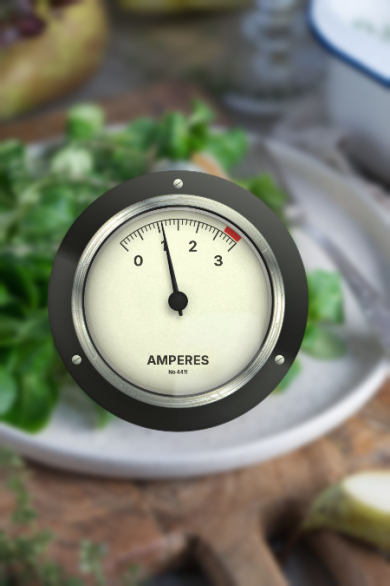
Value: 1.1A
